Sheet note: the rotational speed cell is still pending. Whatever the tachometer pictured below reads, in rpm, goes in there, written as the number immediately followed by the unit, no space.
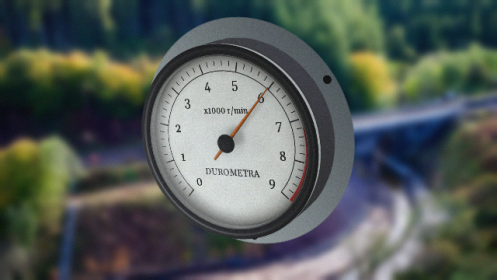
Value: 6000rpm
